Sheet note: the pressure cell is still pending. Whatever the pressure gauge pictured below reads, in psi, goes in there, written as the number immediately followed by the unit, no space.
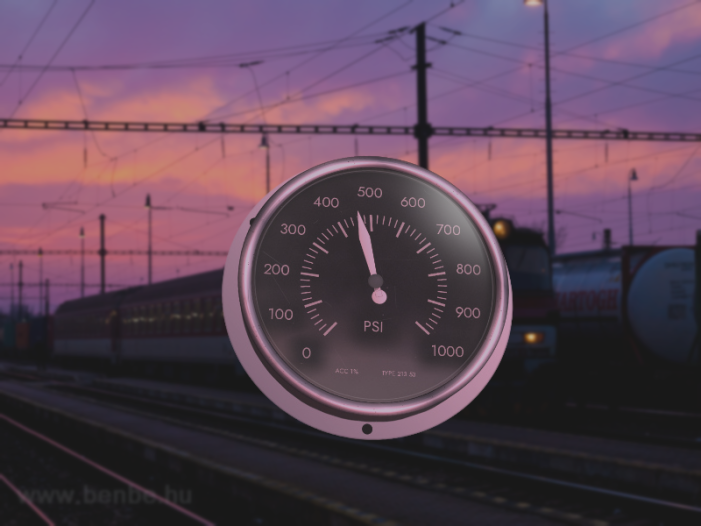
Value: 460psi
